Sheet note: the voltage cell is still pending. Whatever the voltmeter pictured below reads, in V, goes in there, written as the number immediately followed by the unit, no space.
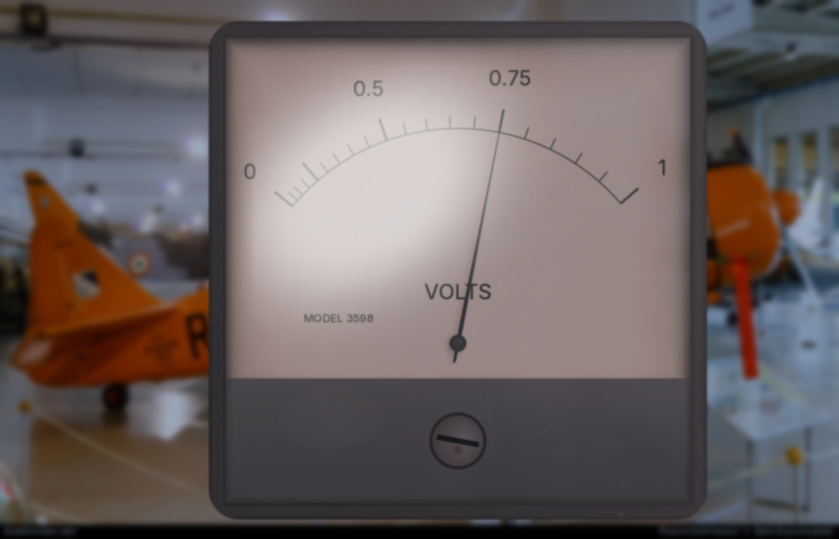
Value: 0.75V
